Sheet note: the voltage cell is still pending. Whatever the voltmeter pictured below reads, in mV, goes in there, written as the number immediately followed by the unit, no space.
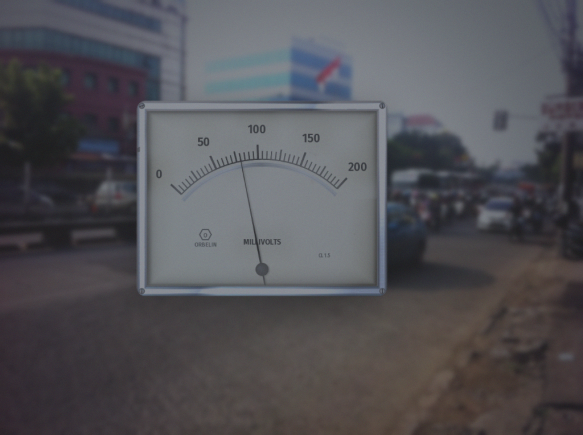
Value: 80mV
